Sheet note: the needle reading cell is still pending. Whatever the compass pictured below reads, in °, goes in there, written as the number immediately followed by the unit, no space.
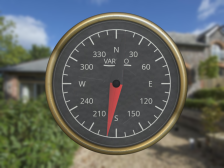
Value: 190°
